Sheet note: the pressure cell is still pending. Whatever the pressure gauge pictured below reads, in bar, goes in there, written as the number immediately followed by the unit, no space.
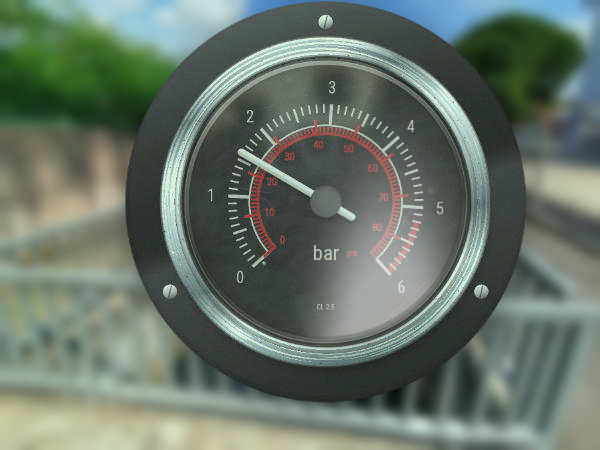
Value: 1.6bar
